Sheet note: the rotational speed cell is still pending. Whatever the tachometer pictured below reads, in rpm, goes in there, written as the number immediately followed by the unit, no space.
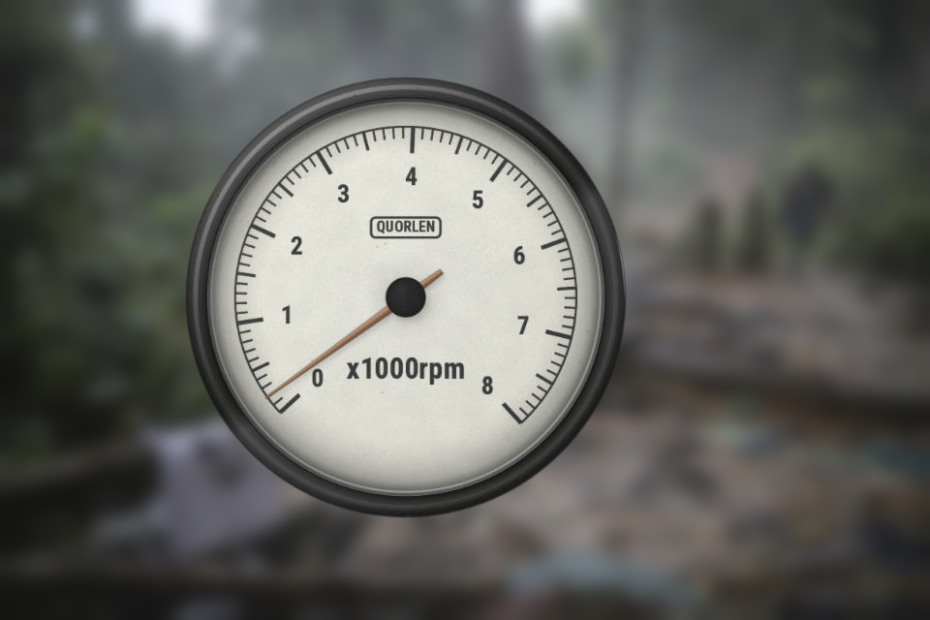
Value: 200rpm
